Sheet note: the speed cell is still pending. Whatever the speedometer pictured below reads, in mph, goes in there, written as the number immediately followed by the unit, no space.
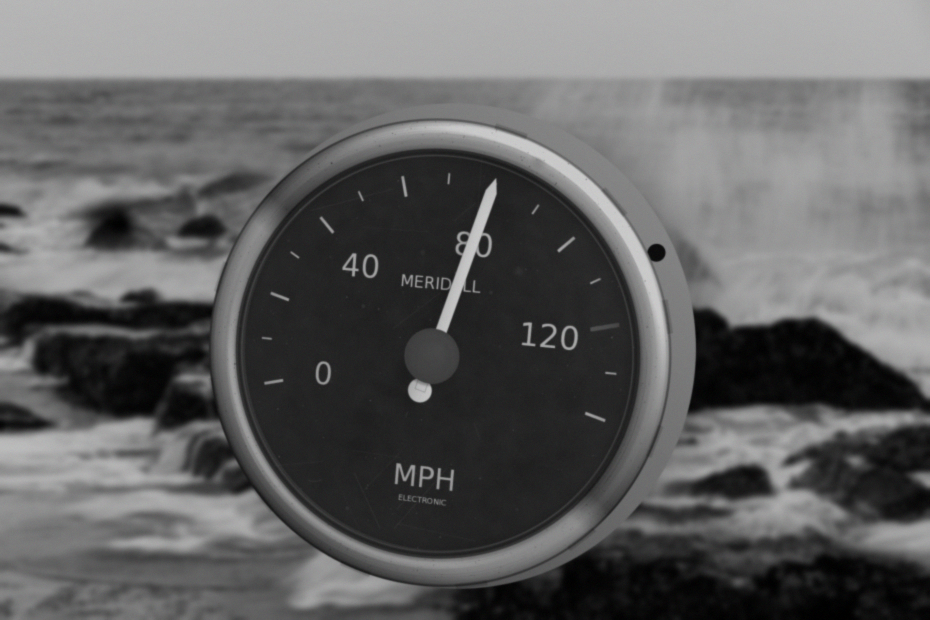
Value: 80mph
